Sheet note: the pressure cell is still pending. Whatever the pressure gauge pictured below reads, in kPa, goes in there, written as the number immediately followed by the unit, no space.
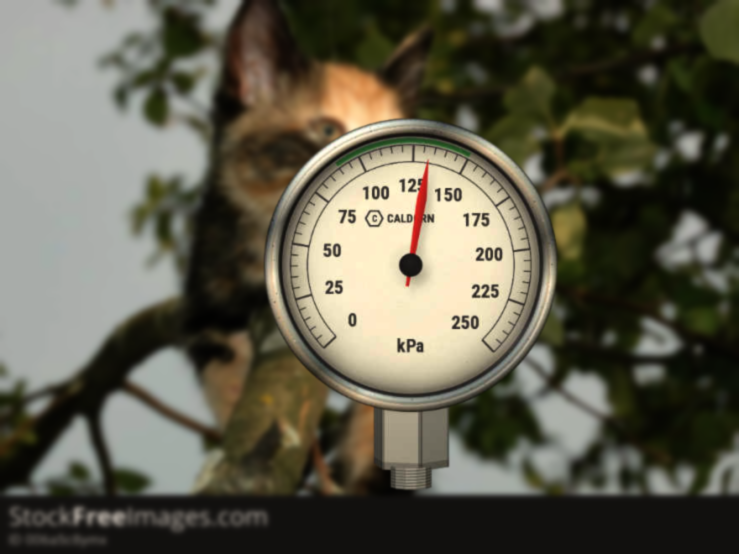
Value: 132.5kPa
